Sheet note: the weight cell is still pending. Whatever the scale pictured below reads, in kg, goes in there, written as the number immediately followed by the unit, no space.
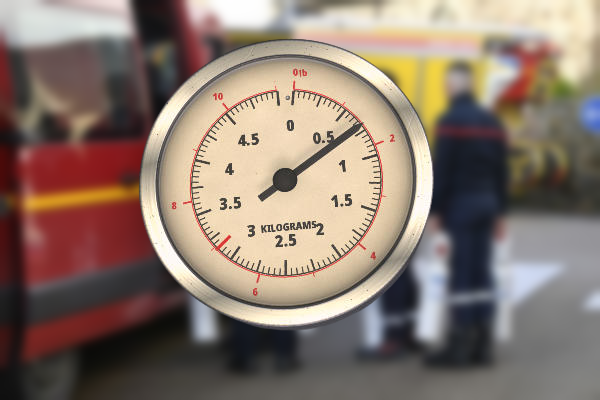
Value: 0.7kg
